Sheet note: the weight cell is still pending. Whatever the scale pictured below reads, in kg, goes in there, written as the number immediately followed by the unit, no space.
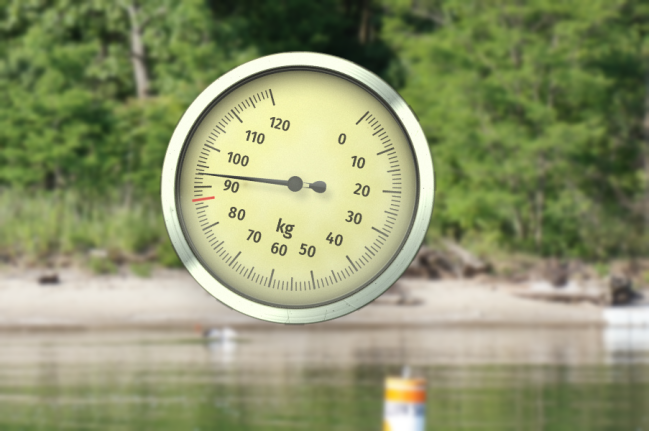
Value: 93kg
